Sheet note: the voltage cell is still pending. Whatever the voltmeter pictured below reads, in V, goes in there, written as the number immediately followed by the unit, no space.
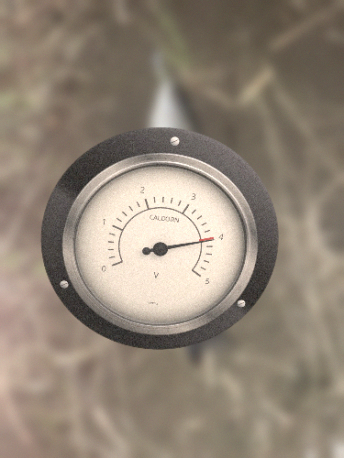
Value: 4V
